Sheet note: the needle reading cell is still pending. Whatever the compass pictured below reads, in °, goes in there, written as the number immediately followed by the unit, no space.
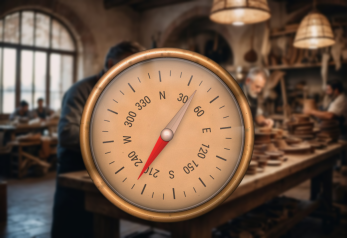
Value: 220°
